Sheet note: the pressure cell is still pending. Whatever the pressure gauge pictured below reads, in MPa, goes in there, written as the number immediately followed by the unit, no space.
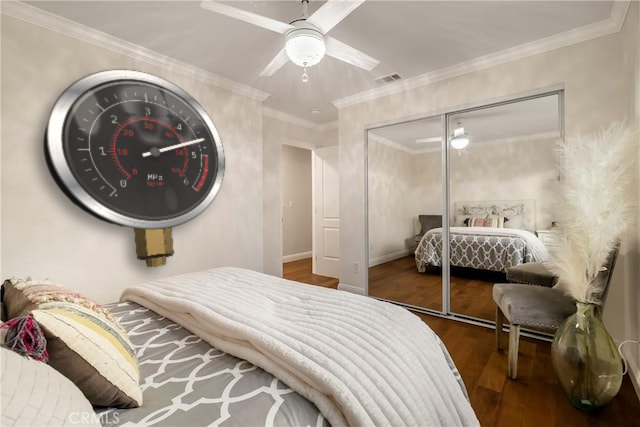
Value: 4.6MPa
